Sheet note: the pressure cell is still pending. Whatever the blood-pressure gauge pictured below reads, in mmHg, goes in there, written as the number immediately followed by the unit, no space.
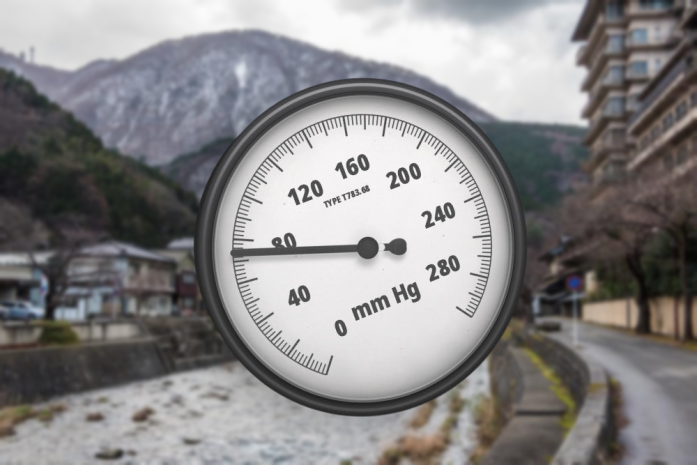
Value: 74mmHg
